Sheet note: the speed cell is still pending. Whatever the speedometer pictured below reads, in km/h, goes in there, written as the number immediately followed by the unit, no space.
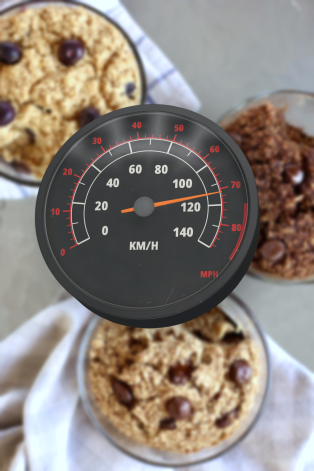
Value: 115km/h
